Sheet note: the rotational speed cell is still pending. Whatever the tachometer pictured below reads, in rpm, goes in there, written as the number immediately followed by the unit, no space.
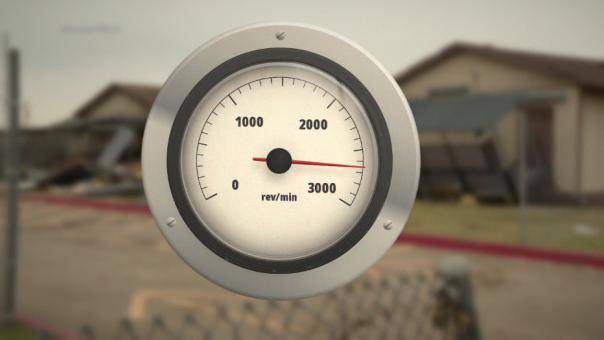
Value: 2650rpm
